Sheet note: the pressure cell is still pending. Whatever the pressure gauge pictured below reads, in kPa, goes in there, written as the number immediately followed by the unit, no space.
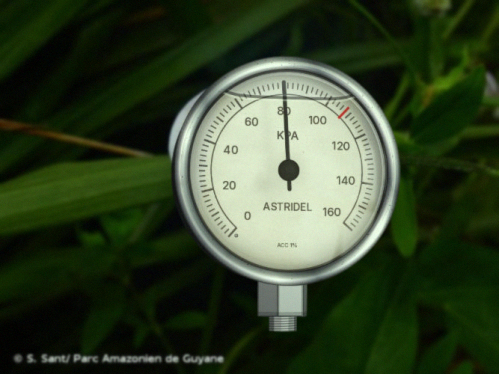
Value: 80kPa
